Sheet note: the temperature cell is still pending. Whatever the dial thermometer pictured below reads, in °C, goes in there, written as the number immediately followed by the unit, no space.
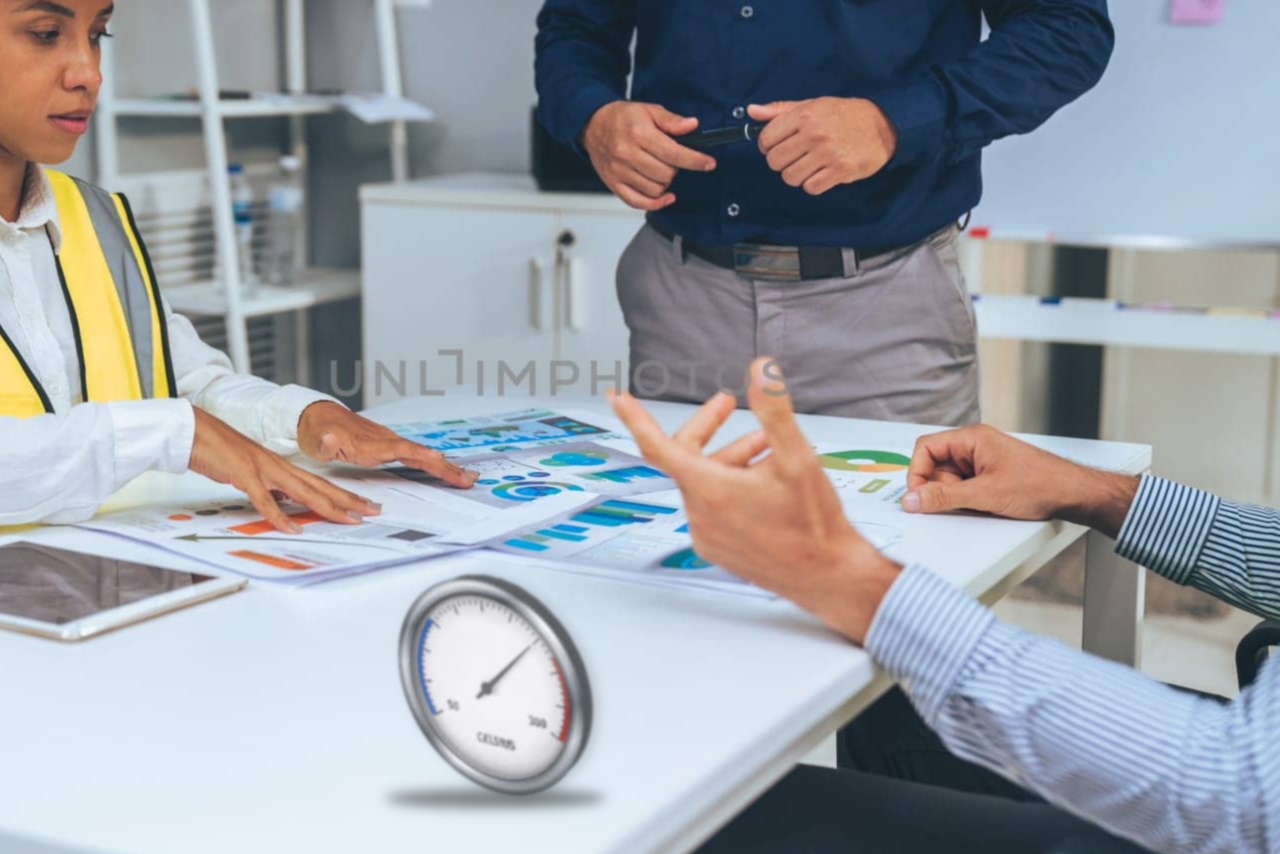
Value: 225°C
